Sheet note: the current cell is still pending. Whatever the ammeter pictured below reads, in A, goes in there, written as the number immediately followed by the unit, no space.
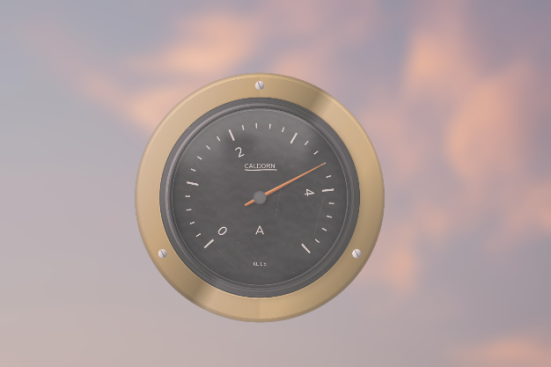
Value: 3.6A
